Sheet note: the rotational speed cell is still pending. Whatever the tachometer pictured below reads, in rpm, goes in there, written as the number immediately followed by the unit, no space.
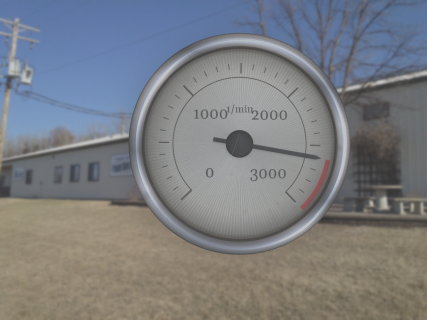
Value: 2600rpm
